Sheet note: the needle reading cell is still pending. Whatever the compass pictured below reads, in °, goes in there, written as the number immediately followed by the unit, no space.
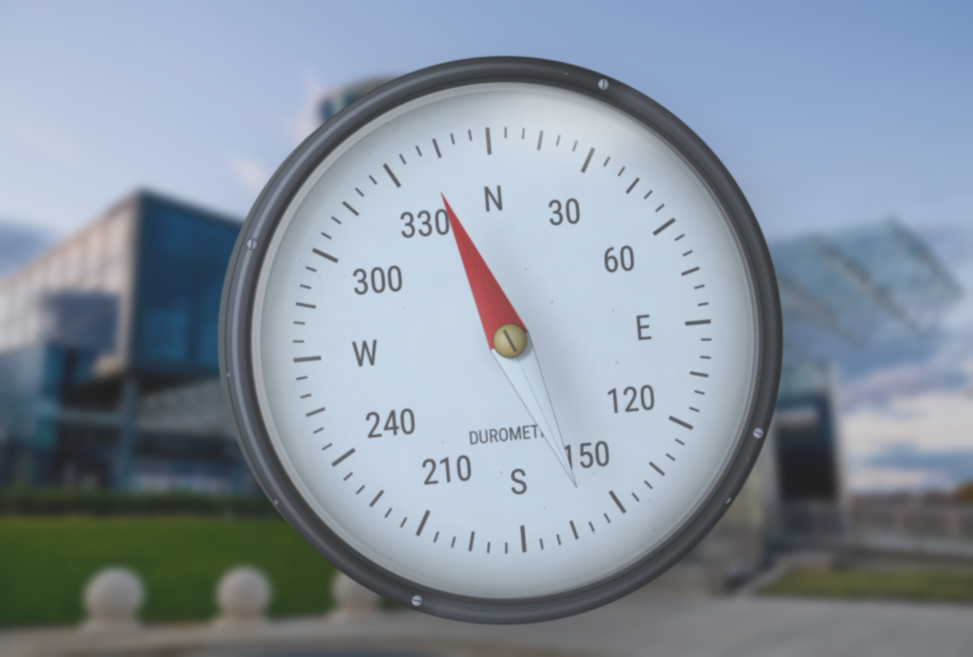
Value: 340°
